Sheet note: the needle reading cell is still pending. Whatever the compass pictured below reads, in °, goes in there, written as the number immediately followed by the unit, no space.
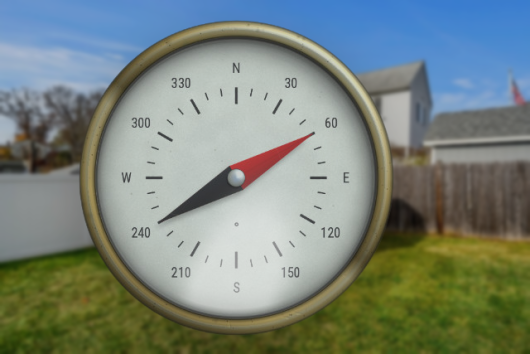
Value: 60°
